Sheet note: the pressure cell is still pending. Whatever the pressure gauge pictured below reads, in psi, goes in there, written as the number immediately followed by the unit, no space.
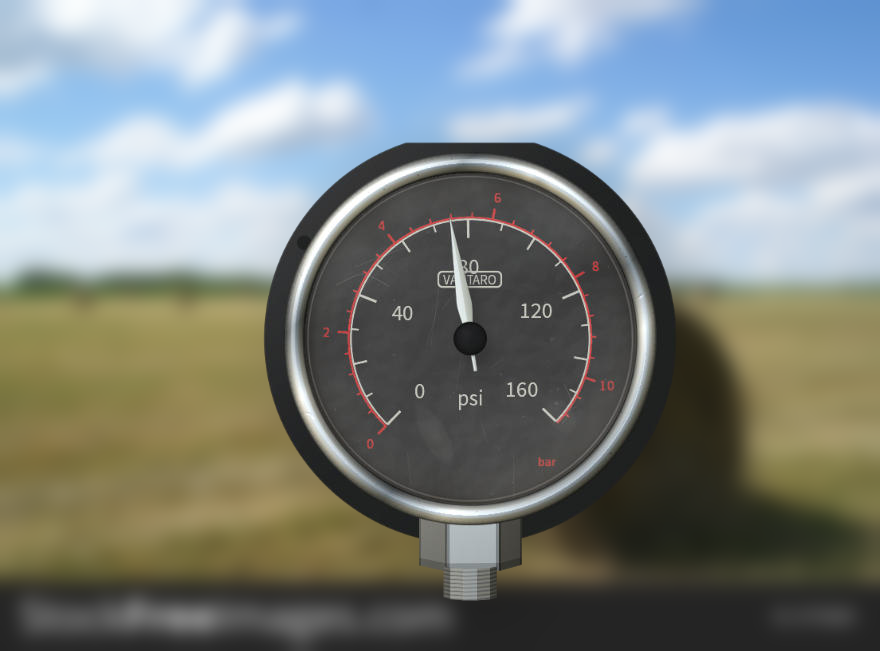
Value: 75psi
